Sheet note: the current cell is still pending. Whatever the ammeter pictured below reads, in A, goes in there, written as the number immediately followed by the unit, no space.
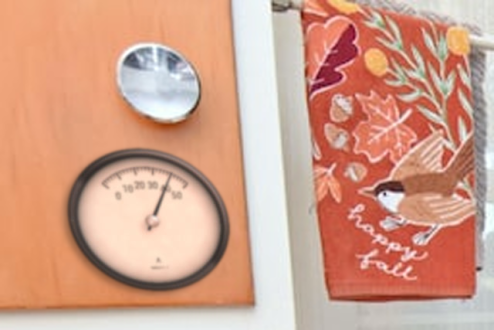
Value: 40A
